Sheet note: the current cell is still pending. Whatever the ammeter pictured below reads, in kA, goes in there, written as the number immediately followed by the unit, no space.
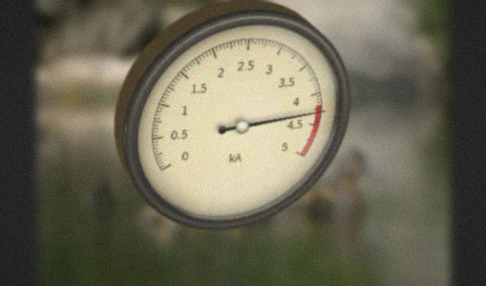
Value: 4.25kA
